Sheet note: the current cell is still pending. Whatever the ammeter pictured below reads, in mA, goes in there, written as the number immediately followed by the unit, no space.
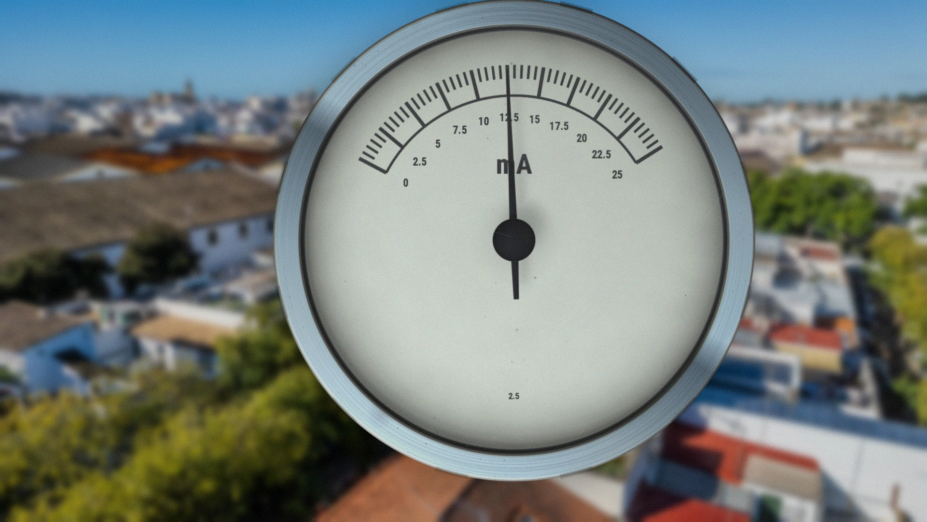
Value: 12.5mA
